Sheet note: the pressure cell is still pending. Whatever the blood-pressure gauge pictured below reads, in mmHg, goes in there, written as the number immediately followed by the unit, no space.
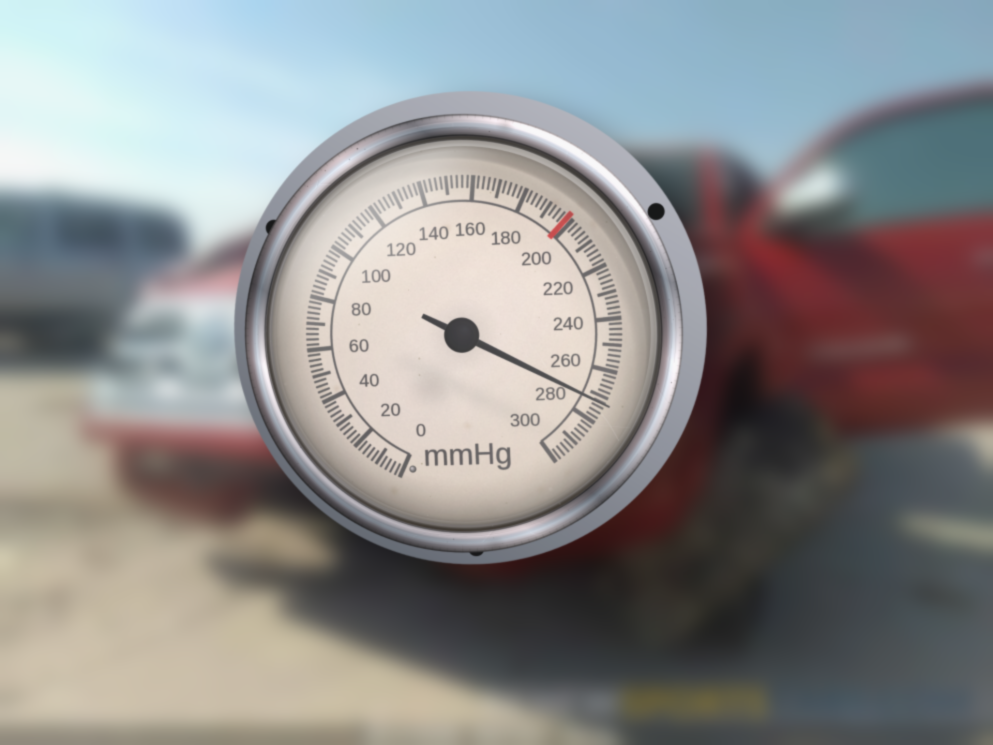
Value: 272mmHg
